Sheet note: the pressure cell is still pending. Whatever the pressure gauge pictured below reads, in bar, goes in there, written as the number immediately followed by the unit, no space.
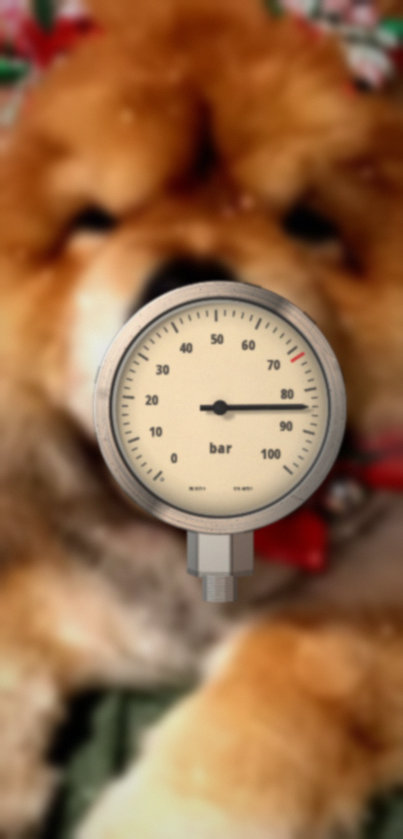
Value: 84bar
